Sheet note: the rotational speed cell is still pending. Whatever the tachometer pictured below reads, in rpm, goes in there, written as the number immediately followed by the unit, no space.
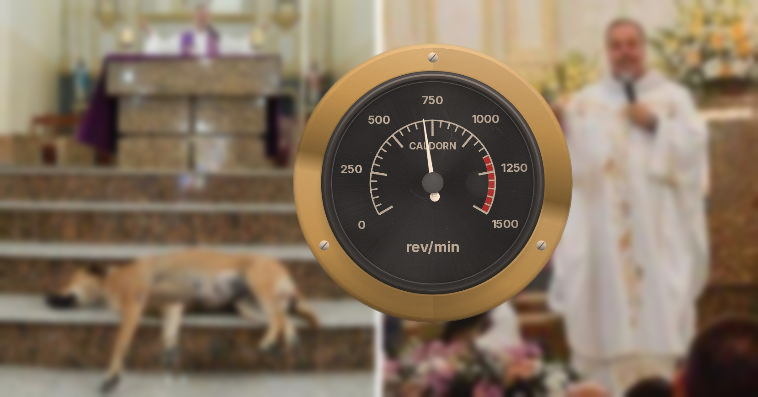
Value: 700rpm
